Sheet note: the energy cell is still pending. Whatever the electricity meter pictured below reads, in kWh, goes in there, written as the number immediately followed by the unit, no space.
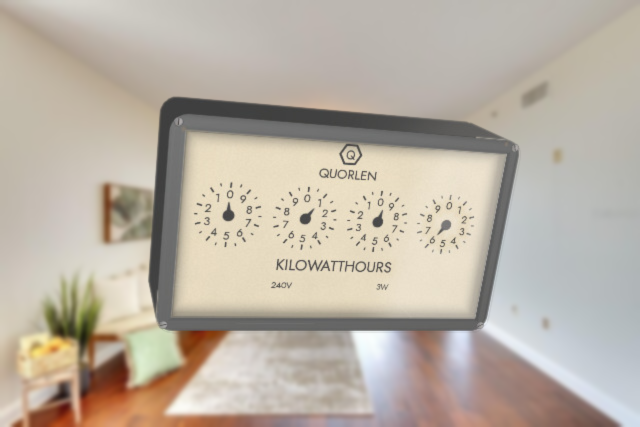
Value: 96kWh
